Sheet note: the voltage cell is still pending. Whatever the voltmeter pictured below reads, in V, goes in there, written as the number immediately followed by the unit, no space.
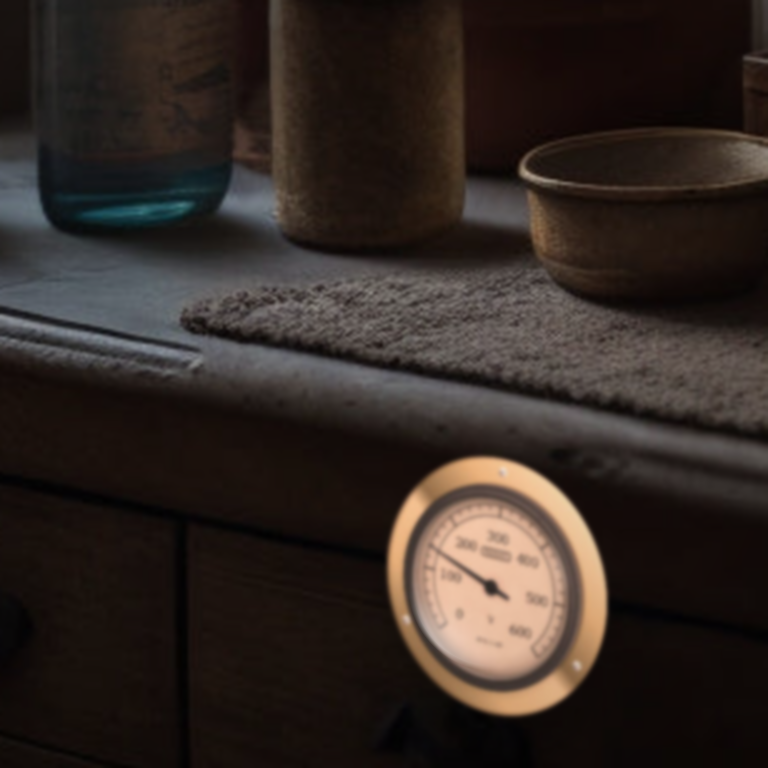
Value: 140V
